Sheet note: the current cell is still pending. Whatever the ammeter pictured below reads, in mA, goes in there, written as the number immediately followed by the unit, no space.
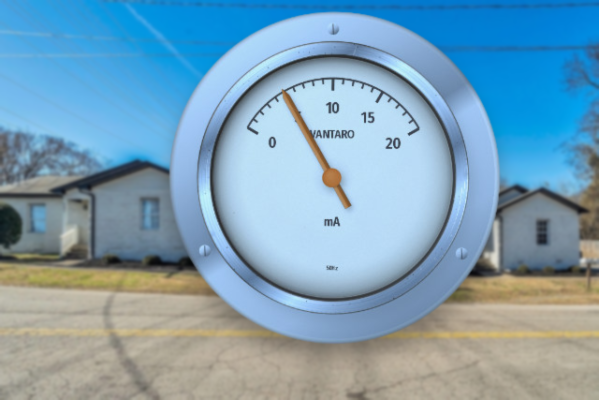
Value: 5mA
